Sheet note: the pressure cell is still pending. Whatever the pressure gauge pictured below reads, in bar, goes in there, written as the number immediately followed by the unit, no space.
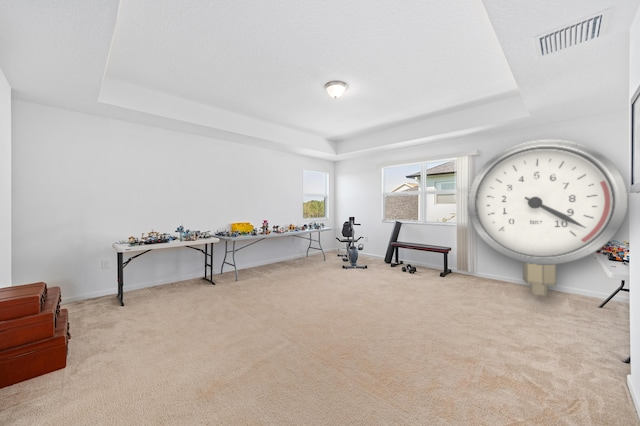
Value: 9.5bar
